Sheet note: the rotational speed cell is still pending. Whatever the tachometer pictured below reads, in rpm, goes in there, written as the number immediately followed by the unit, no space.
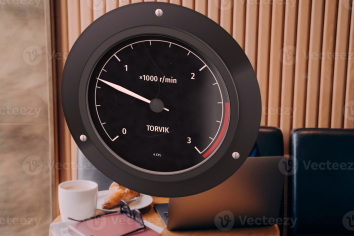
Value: 700rpm
